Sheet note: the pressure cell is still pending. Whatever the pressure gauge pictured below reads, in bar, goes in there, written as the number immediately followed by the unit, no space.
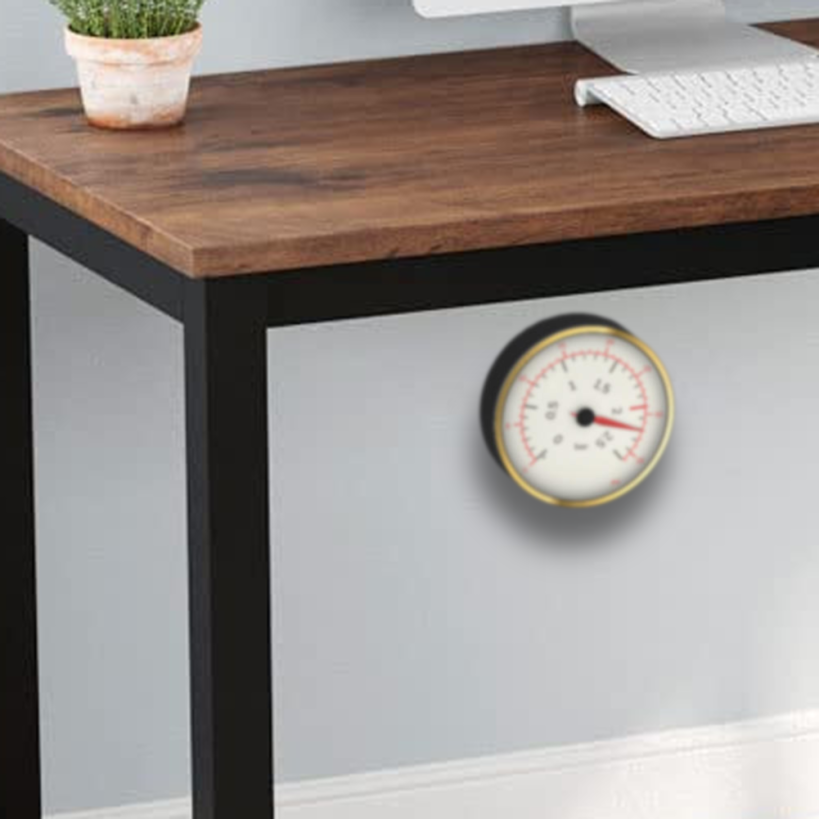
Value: 2.2bar
